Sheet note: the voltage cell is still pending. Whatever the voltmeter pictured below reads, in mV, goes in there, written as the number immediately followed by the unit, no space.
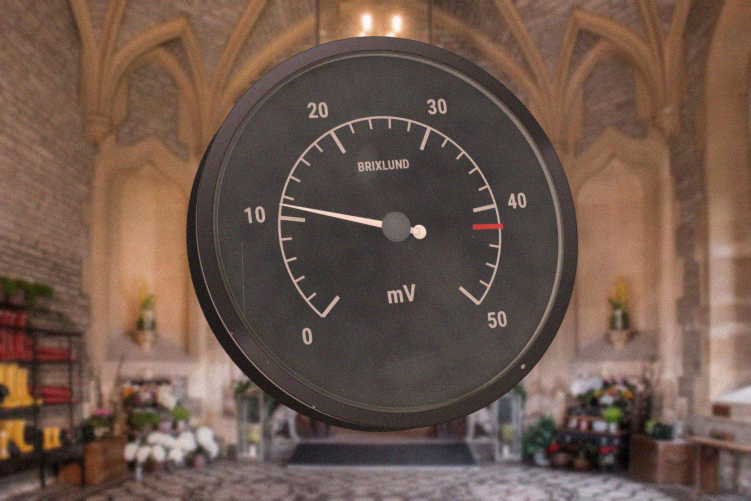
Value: 11mV
